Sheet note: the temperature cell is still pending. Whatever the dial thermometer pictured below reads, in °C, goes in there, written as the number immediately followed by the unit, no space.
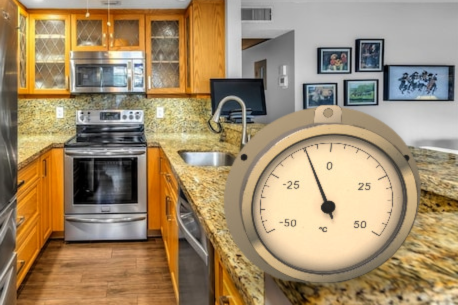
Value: -10°C
